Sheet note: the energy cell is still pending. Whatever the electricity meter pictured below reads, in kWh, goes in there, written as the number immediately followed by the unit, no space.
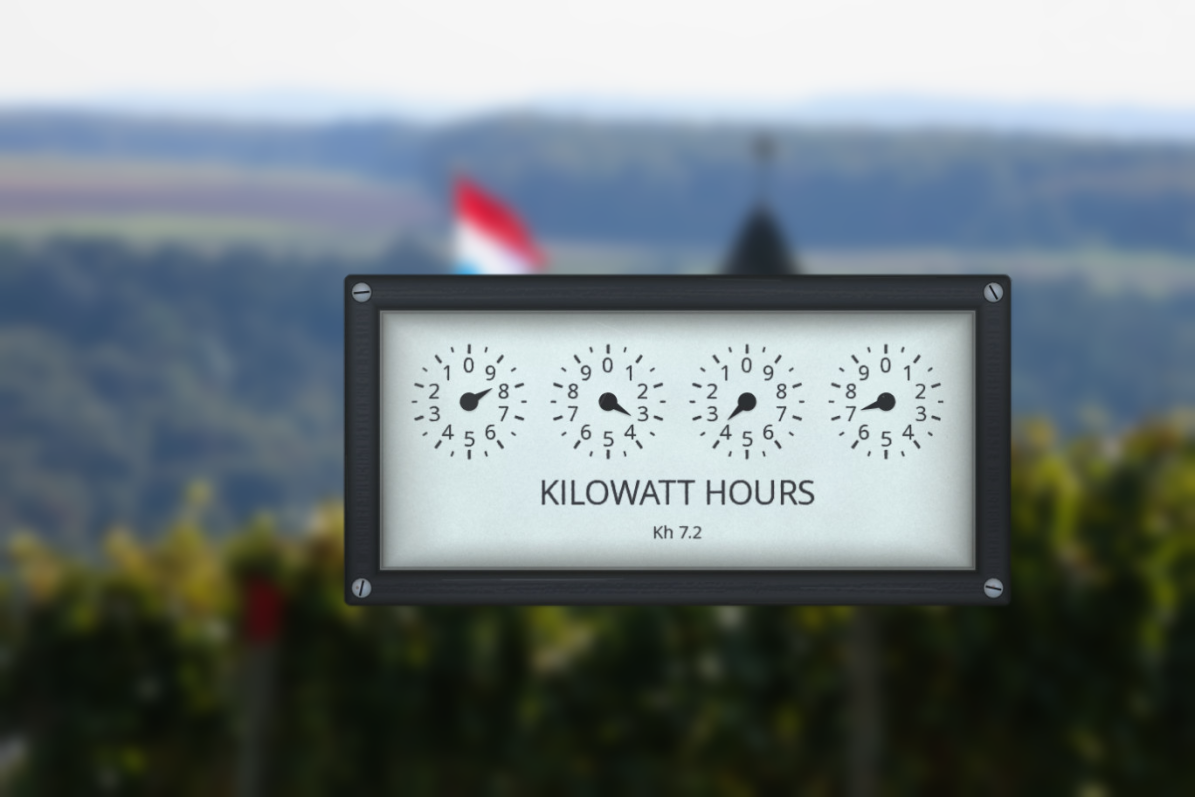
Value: 8337kWh
